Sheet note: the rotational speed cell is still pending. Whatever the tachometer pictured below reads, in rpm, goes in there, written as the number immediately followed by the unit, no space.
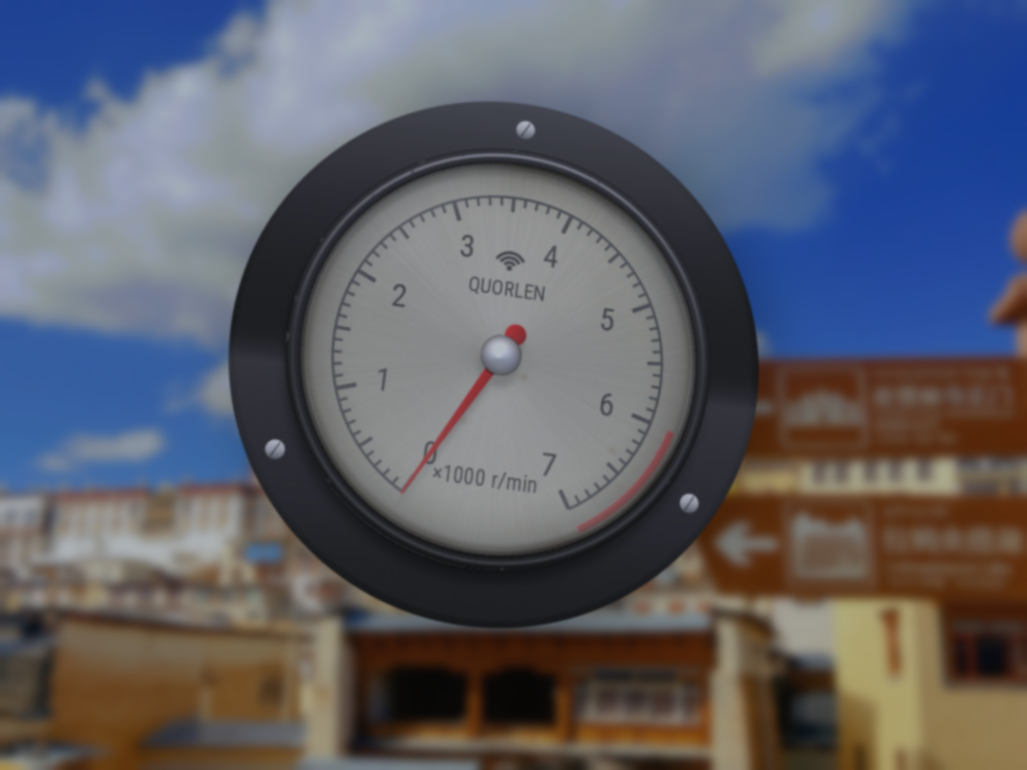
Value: 0rpm
